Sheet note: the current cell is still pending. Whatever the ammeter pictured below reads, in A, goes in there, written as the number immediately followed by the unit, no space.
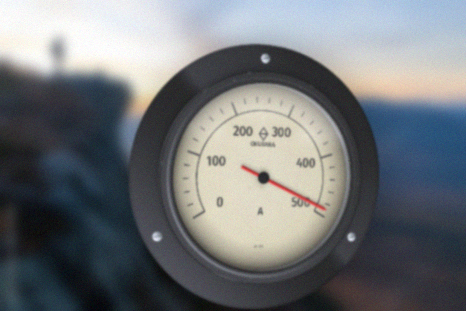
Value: 490A
